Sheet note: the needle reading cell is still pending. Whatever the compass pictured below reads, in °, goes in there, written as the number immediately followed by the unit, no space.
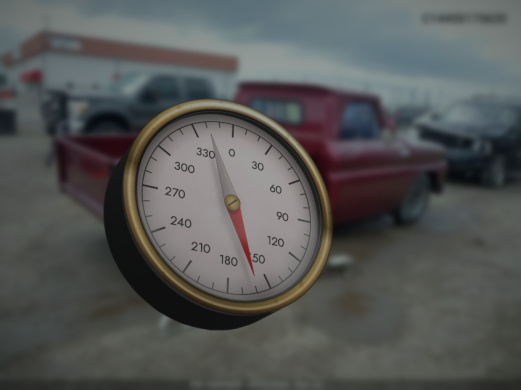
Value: 160°
